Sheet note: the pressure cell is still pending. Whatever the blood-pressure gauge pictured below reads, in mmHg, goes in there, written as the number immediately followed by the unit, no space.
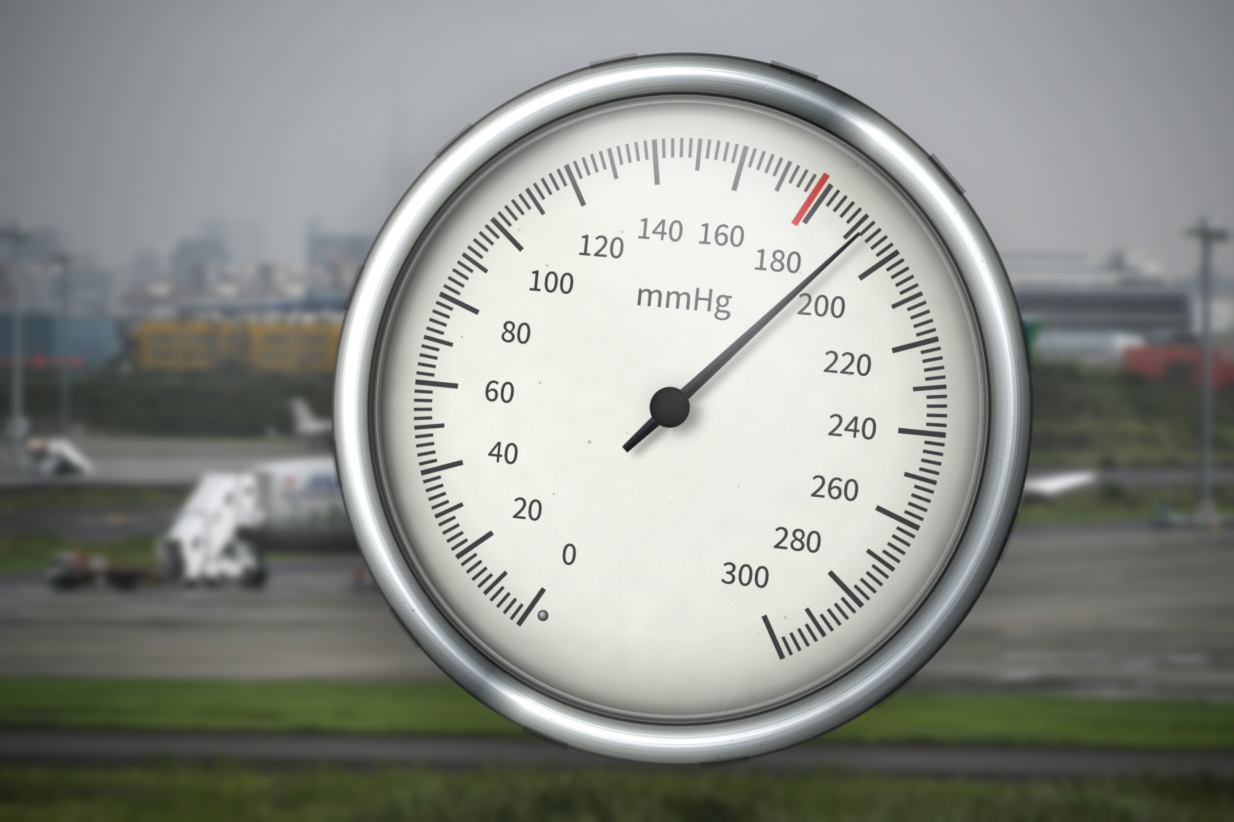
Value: 192mmHg
